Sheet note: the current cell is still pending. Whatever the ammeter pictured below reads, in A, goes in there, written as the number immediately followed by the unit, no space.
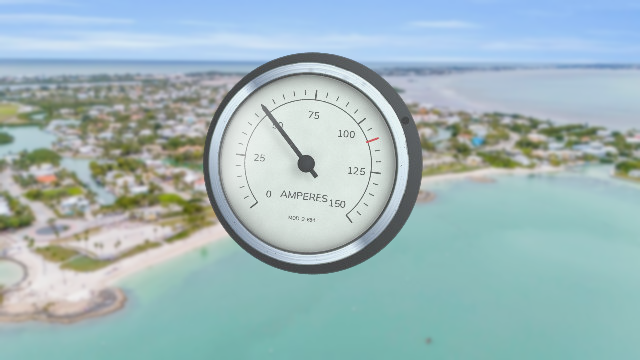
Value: 50A
